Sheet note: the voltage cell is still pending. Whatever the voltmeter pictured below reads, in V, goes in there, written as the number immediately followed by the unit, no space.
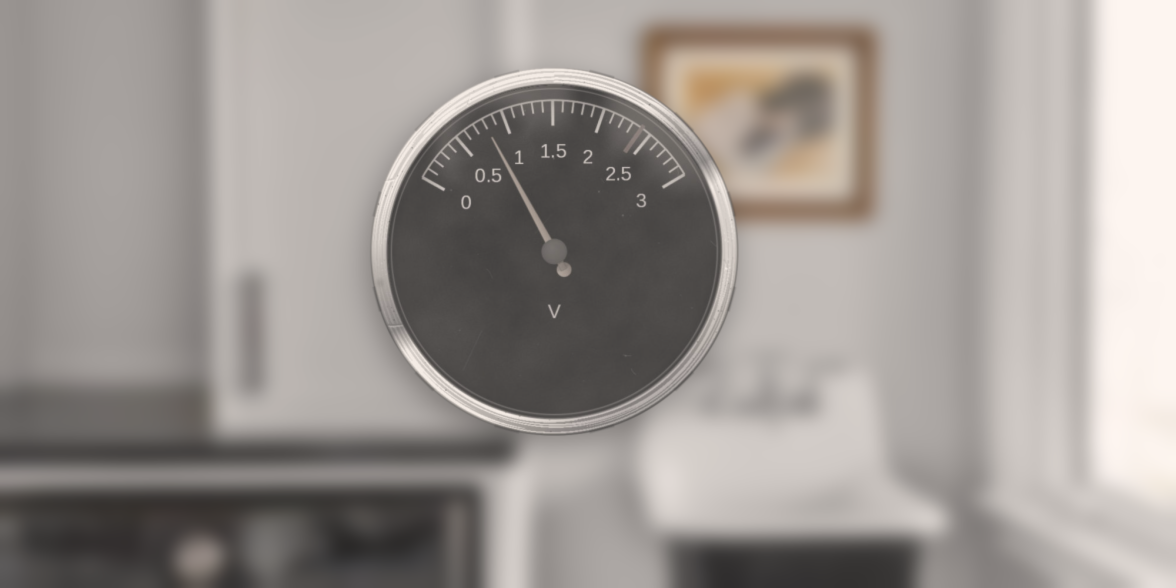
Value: 0.8V
